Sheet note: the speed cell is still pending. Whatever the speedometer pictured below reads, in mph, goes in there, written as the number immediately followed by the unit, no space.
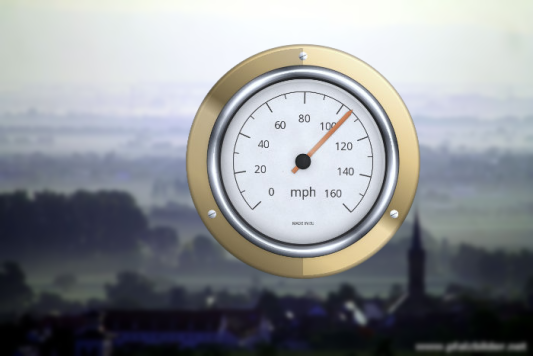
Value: 105mph
